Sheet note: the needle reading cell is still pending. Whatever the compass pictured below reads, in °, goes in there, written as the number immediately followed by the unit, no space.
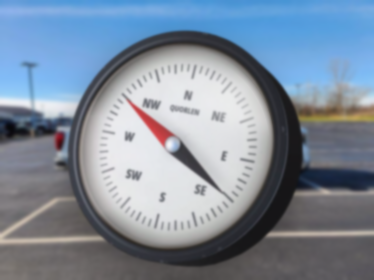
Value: 300°
